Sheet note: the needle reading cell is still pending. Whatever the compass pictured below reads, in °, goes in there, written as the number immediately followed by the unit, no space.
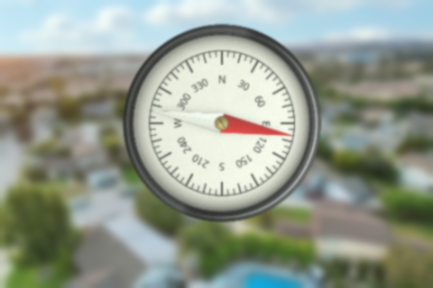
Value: 100°
